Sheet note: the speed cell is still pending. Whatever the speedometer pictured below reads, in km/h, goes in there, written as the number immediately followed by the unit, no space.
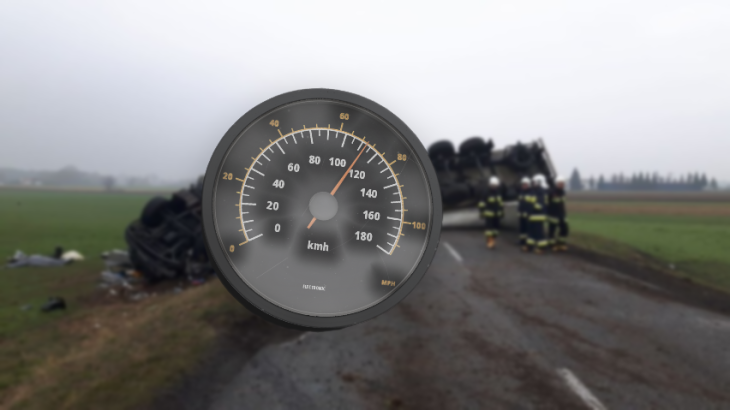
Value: 112.5km/h
